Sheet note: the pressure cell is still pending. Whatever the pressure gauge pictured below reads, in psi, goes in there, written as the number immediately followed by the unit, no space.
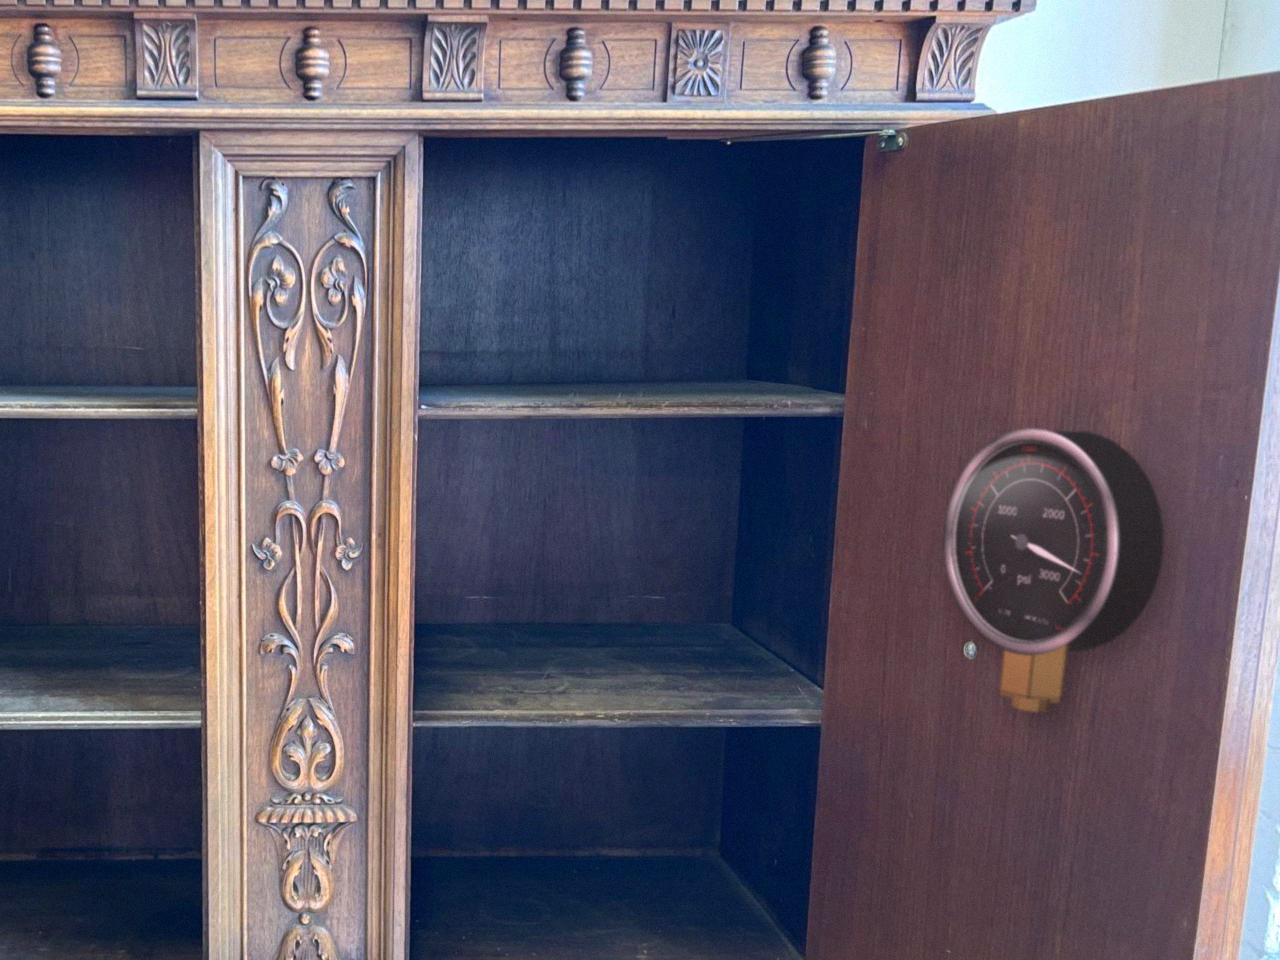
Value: 2700psi
